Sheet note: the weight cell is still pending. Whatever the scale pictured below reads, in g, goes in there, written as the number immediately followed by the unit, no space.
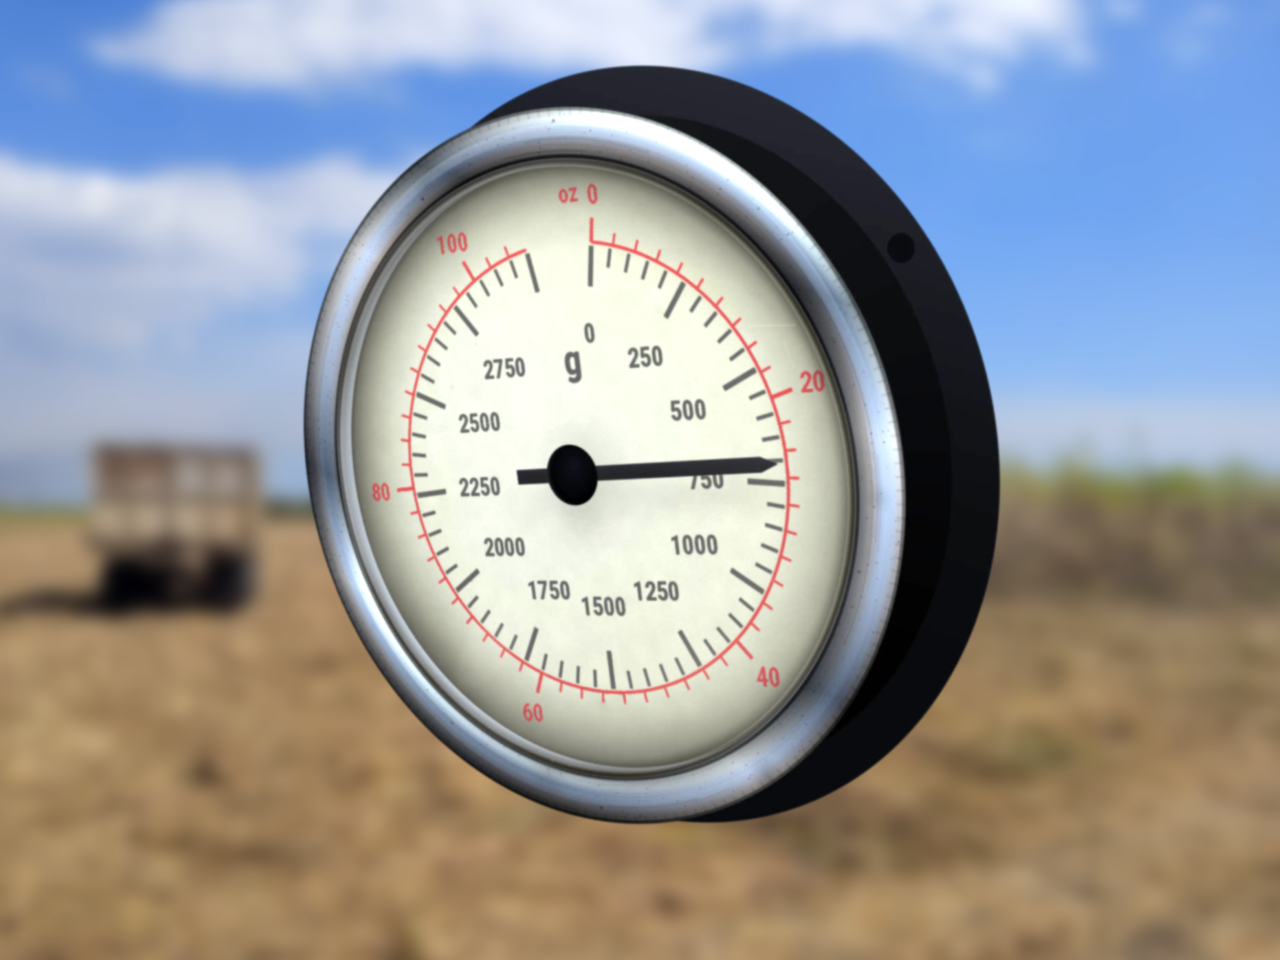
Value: 700g
